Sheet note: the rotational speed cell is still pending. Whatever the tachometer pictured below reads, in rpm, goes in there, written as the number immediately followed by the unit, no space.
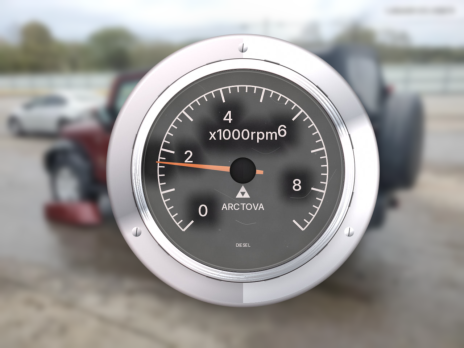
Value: 1700rpm
